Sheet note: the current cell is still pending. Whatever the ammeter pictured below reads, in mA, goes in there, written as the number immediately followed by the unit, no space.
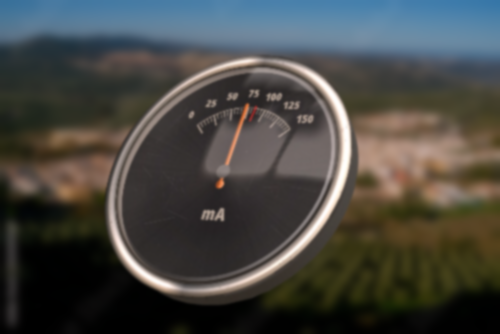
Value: 75mA
